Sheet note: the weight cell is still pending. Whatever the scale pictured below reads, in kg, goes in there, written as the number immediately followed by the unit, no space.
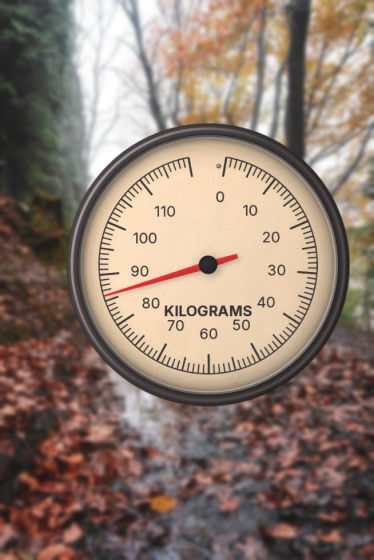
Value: 86kg
